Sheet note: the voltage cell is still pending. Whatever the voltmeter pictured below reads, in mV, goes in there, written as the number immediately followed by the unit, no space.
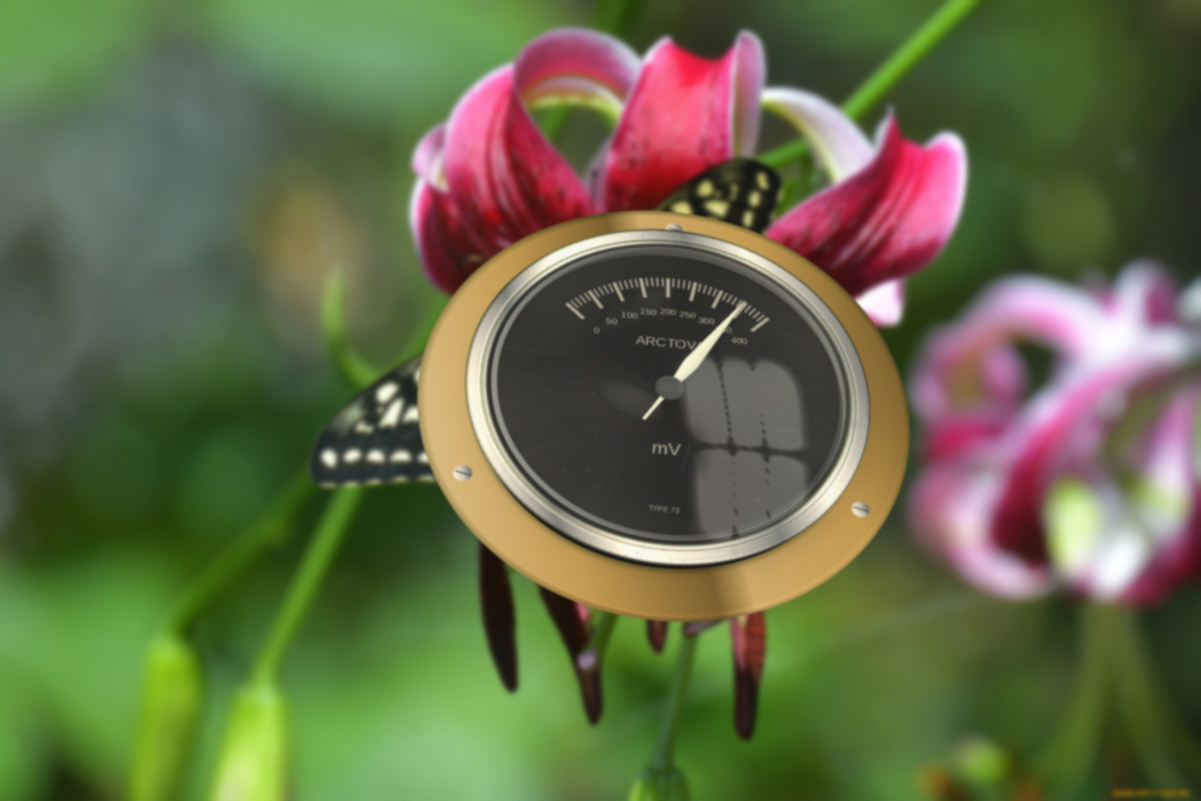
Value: 350mV
